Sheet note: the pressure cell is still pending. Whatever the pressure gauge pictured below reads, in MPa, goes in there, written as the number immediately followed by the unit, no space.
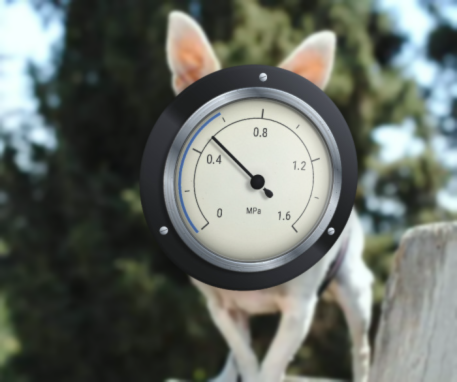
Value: 0.5MPa
